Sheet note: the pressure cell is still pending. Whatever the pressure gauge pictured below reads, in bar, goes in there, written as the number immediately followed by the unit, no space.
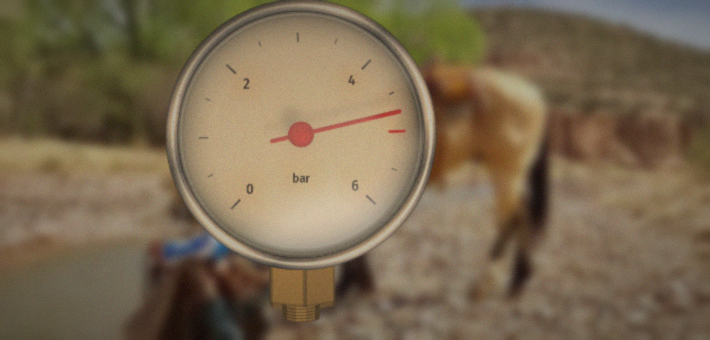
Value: 4.75bar
